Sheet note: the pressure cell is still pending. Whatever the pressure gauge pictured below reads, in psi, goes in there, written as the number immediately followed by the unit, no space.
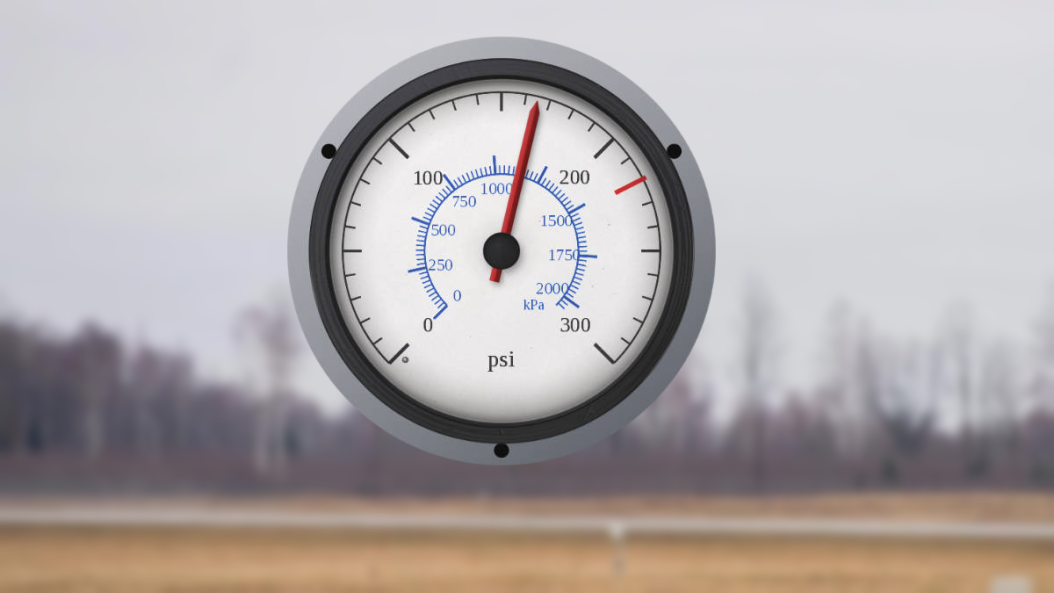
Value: 165psi
